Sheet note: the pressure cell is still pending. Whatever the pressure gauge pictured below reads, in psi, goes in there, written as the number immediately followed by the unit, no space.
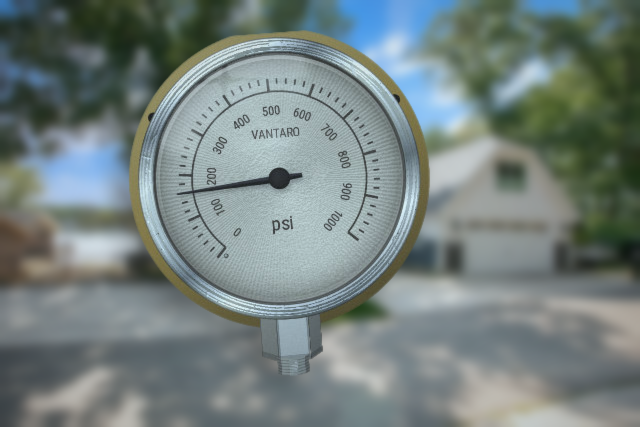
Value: 160psi
